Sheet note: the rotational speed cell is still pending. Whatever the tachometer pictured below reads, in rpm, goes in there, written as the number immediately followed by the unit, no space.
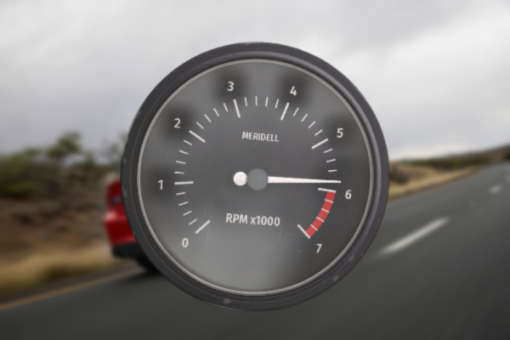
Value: 5800rpm
